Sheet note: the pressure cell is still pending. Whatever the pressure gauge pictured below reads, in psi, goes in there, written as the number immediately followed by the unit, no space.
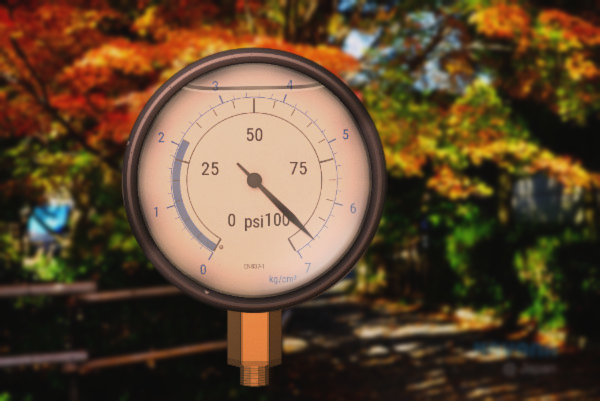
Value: 95psi
